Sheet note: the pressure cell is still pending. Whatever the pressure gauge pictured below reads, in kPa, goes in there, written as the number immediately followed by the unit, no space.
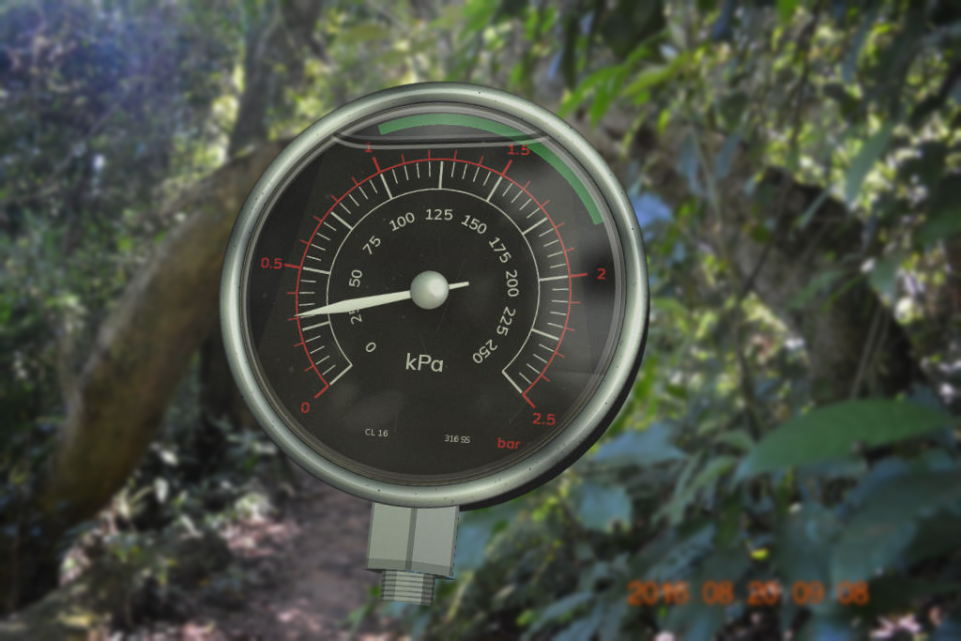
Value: 30kPa
